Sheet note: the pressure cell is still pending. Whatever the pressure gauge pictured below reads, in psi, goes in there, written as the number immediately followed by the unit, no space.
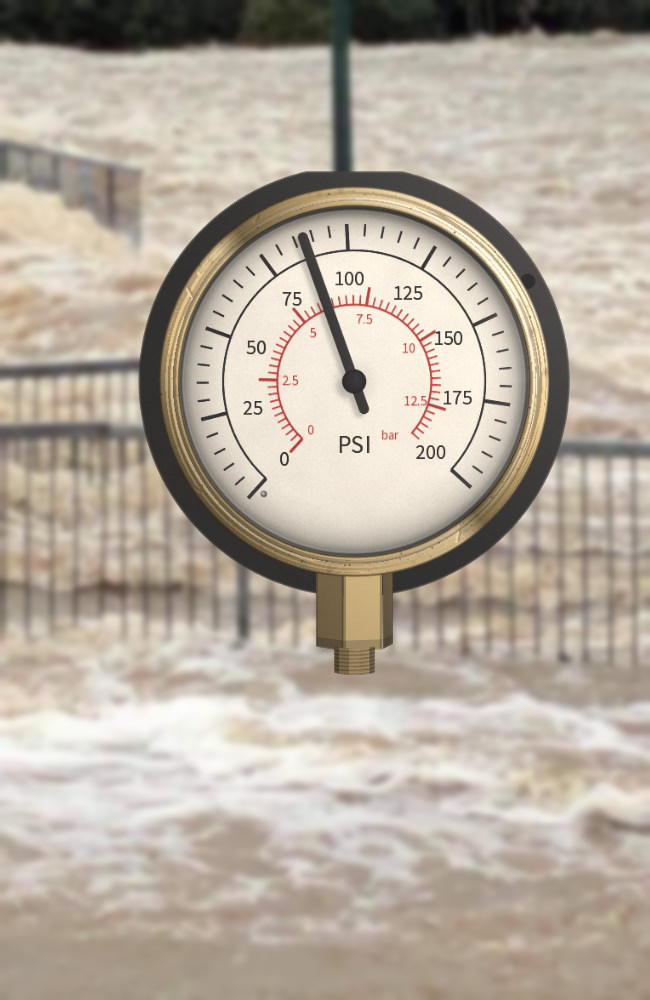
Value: 87.5psi
